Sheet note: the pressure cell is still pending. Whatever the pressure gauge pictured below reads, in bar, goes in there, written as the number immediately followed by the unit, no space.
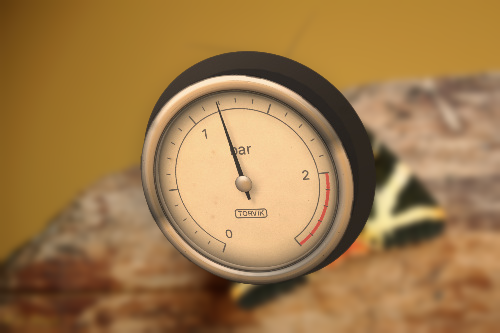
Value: 1.2bar
